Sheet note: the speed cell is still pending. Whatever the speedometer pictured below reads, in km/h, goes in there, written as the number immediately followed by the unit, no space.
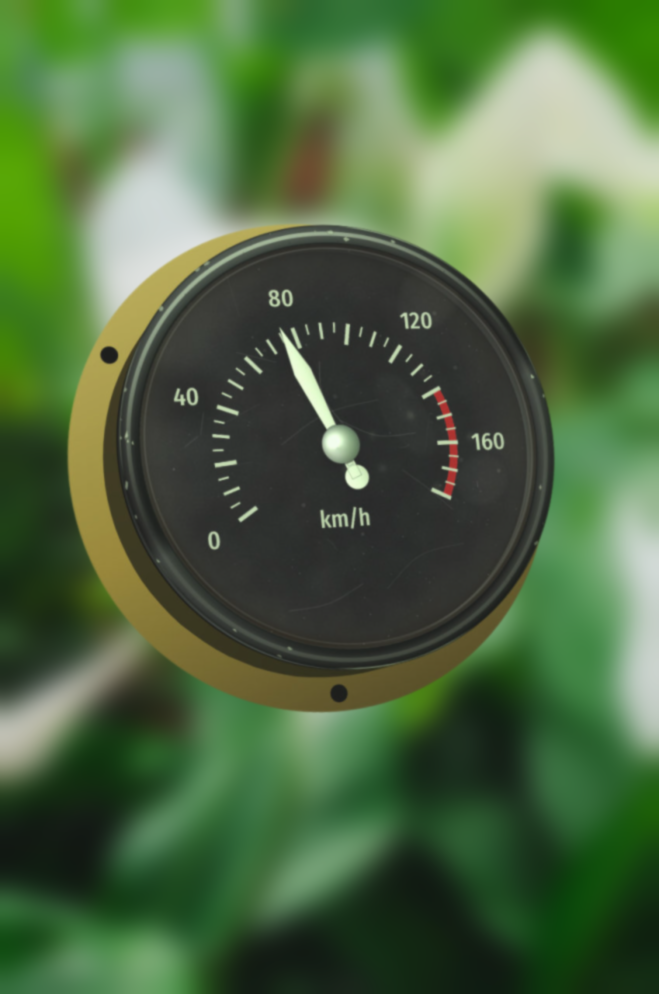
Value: 75km/h
